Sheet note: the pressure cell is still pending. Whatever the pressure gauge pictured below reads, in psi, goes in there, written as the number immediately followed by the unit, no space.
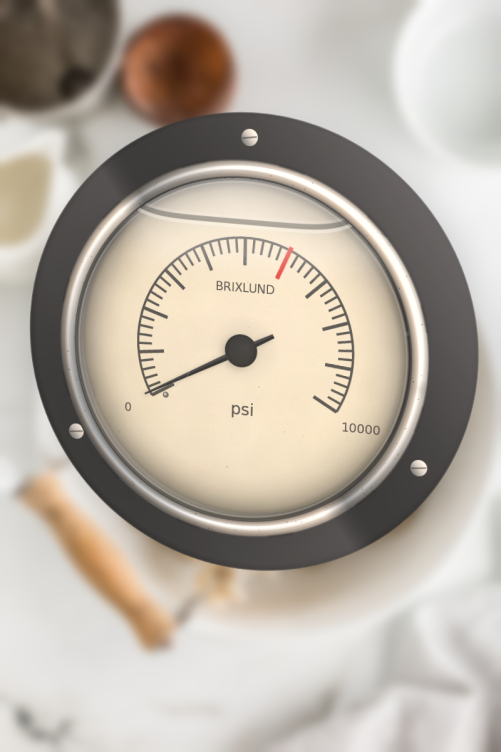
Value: 100psi
